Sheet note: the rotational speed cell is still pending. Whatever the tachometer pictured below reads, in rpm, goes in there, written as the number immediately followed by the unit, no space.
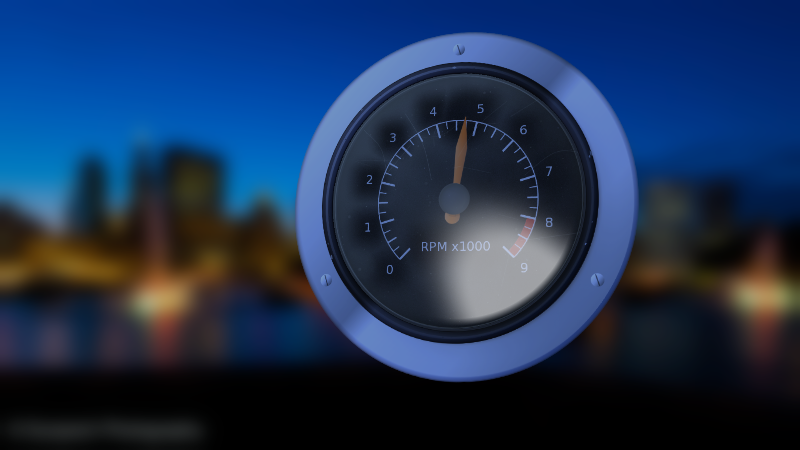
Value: 4750rpm
